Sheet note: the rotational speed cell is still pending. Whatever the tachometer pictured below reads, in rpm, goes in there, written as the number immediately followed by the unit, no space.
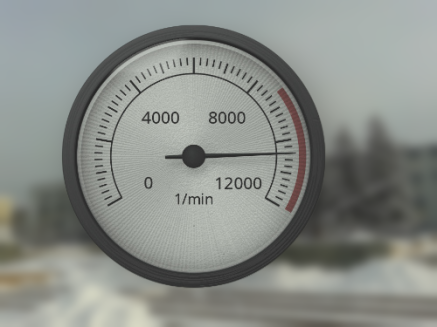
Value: 10400rpm
